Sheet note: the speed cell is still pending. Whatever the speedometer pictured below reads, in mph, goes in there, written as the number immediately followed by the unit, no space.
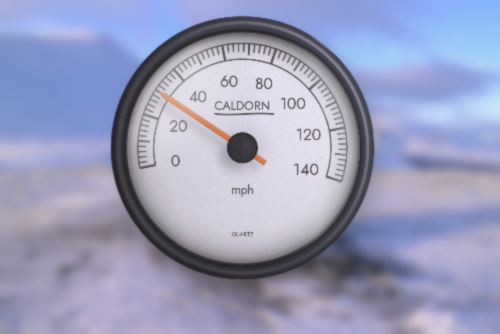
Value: 30mph
